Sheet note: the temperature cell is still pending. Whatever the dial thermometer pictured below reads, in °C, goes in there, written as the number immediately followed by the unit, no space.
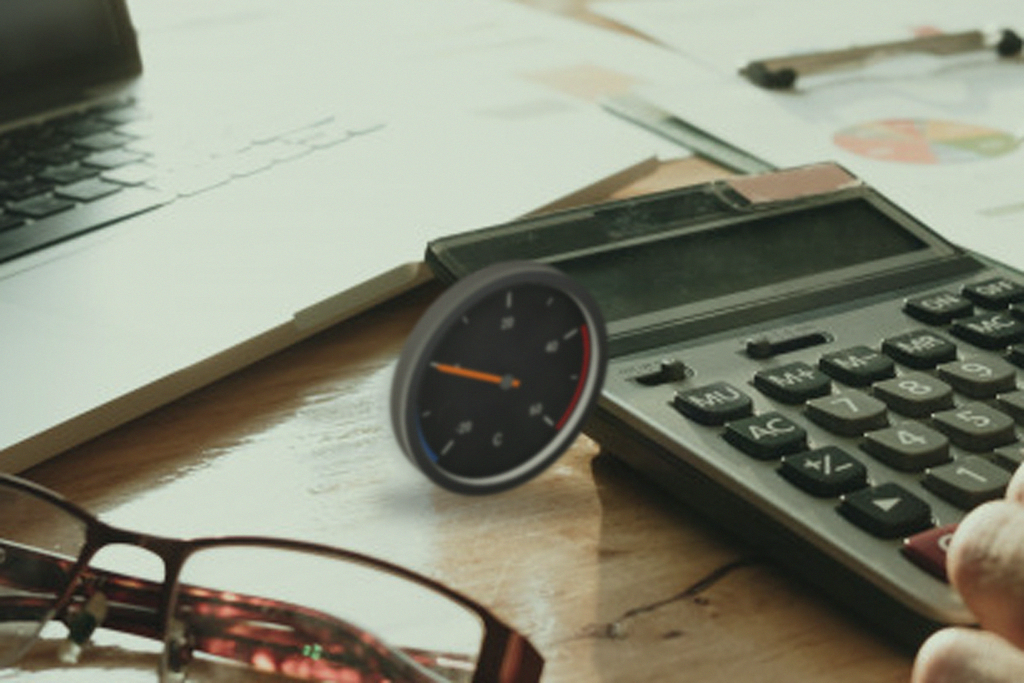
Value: 0°C
